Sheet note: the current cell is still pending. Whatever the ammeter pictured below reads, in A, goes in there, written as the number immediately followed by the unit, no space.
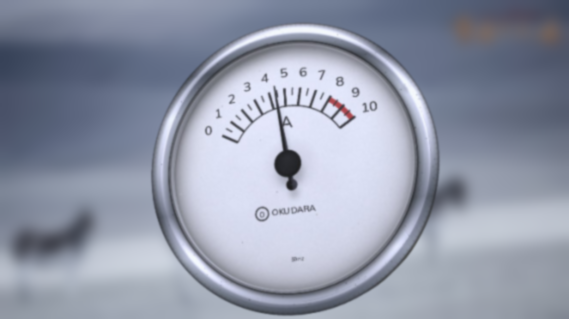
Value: 4.5A
